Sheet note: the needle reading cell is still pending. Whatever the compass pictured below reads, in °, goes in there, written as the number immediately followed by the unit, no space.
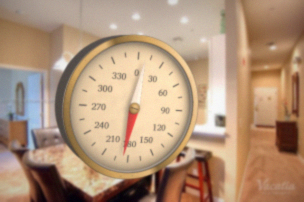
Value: 187.5°
